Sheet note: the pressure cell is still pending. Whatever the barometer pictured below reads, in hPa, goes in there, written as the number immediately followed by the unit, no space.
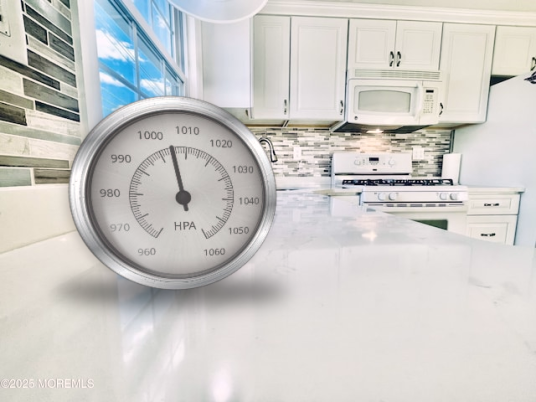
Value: 1005hPa
